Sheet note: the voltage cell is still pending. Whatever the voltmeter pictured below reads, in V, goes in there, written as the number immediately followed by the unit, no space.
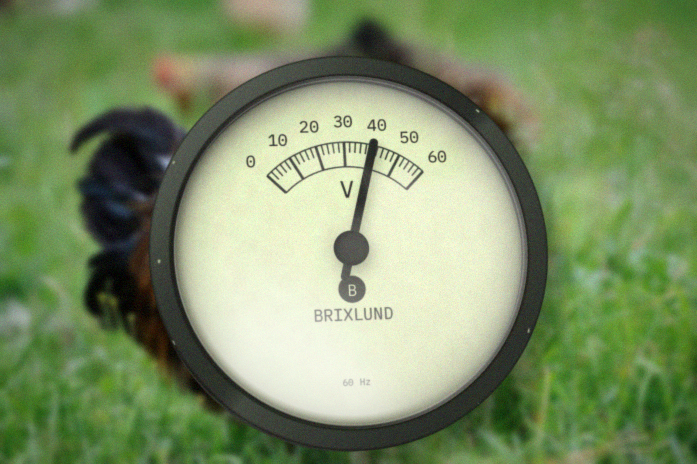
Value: 40V
